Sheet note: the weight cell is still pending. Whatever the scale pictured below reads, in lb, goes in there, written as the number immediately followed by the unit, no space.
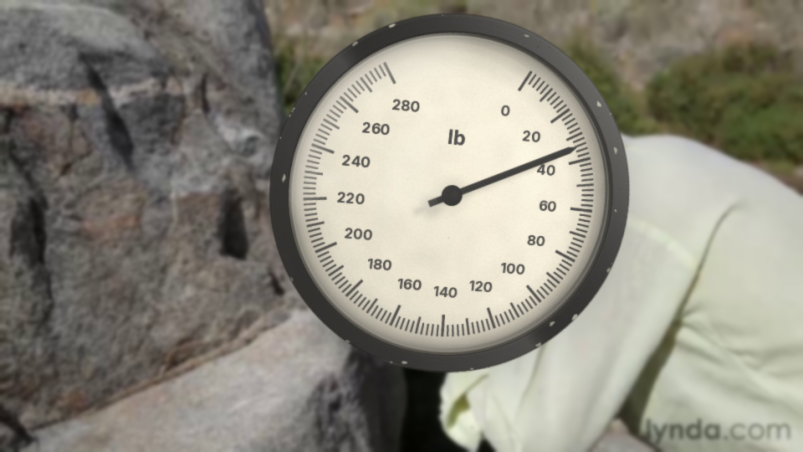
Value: 34lb
